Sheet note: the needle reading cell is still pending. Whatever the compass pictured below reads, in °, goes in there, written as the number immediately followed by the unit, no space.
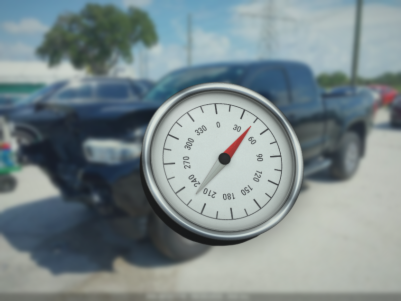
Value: 45°
